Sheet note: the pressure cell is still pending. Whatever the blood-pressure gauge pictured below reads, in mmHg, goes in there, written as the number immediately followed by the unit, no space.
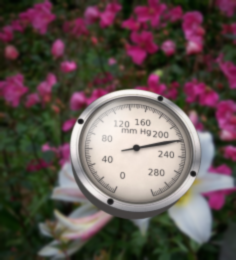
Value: 220mmHg
